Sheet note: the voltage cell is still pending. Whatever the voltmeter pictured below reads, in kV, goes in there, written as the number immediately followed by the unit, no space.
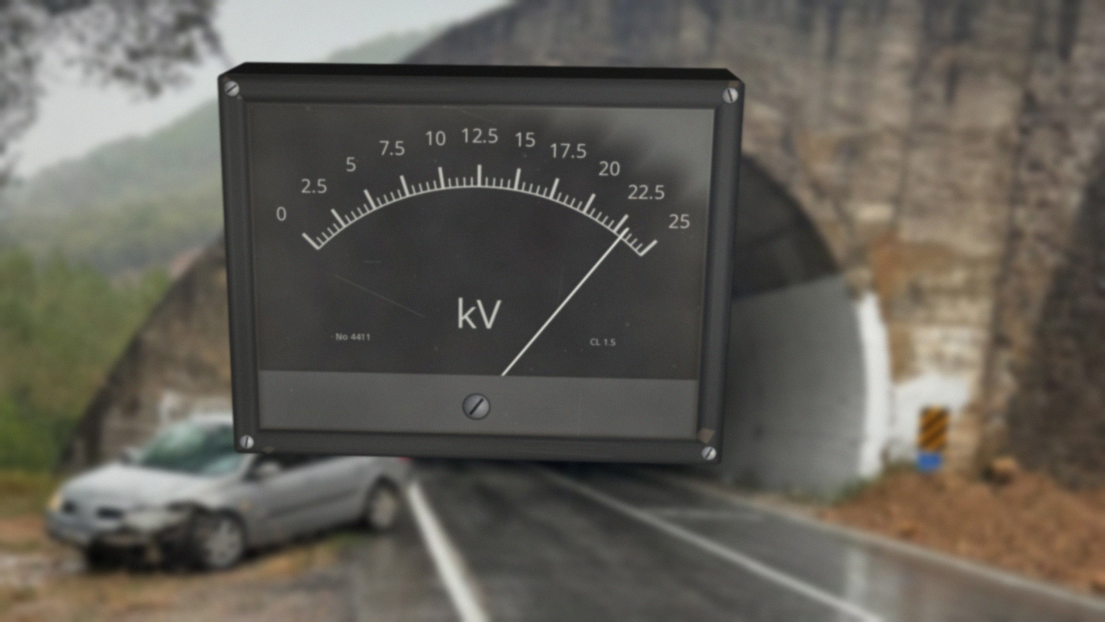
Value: 23kV
